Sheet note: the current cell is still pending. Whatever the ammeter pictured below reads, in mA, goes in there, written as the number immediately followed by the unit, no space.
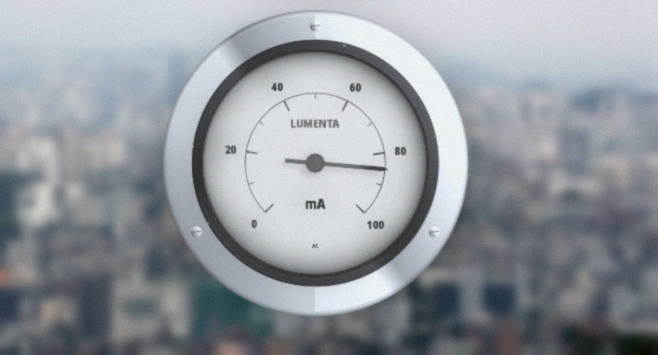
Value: 85mA
